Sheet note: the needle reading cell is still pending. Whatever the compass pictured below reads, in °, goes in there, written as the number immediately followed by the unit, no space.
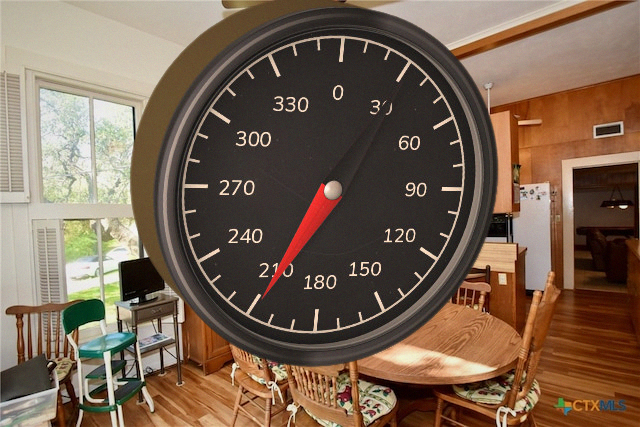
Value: 210°
